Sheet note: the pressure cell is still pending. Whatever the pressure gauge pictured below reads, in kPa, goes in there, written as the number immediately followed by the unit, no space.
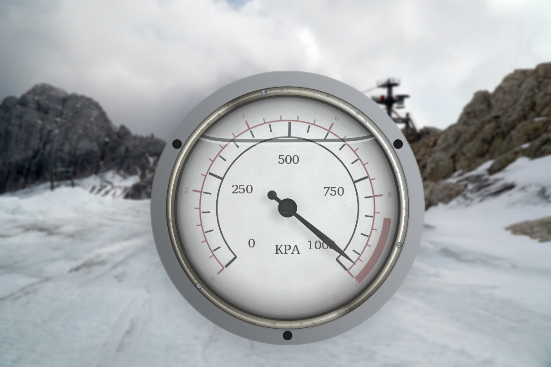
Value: 975kPa
